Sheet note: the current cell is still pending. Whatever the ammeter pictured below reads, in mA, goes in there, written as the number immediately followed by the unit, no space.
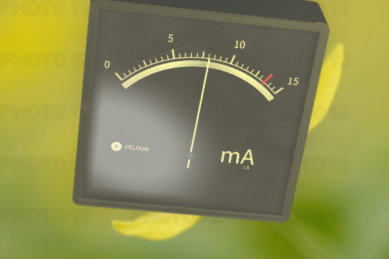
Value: 8mA
